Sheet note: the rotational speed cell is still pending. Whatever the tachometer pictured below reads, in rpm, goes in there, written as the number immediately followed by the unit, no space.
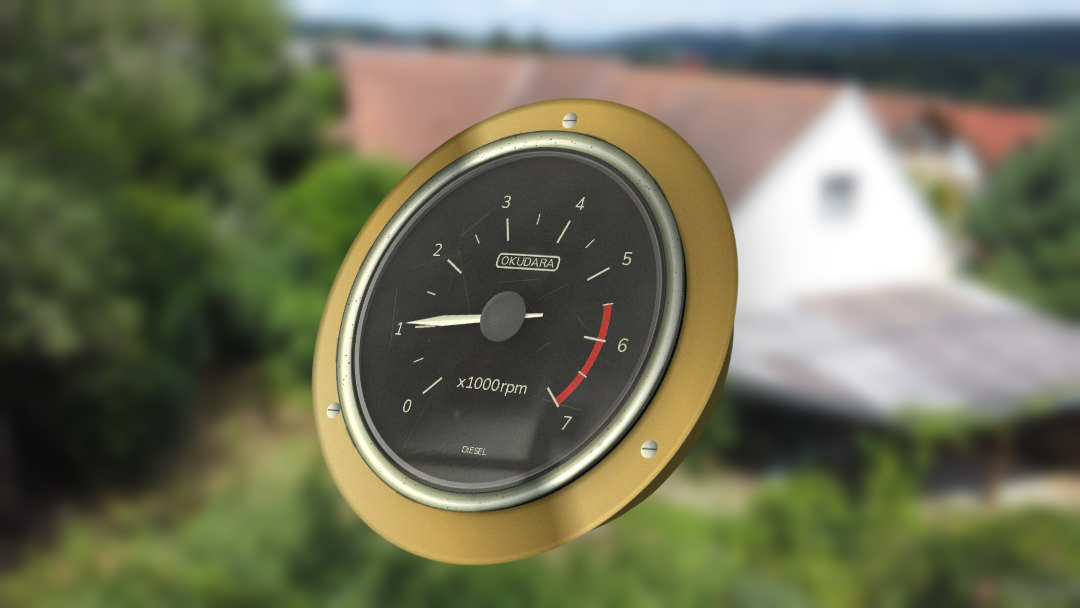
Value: 1000rpm
